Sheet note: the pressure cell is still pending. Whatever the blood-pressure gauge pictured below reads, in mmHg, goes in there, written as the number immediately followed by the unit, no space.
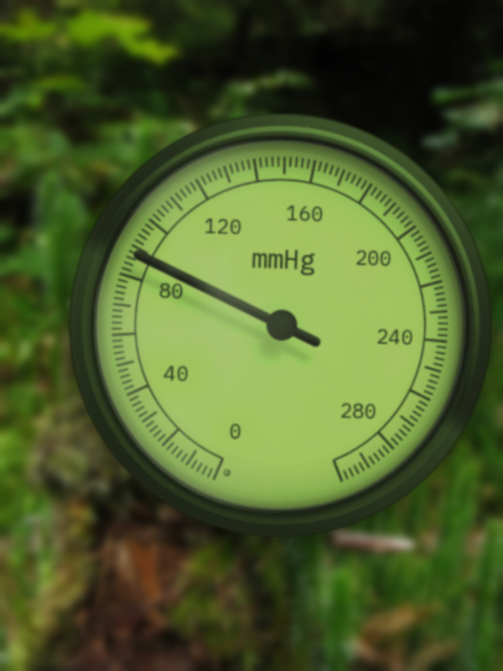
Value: 88mmHg
